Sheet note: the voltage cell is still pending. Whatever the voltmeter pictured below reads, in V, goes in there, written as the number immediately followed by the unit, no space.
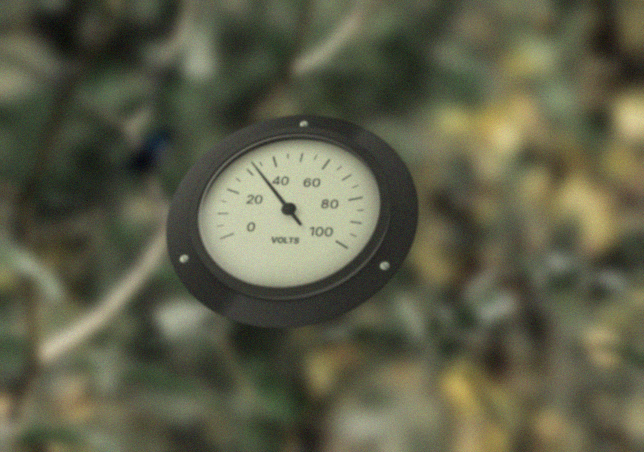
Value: 32.5V
